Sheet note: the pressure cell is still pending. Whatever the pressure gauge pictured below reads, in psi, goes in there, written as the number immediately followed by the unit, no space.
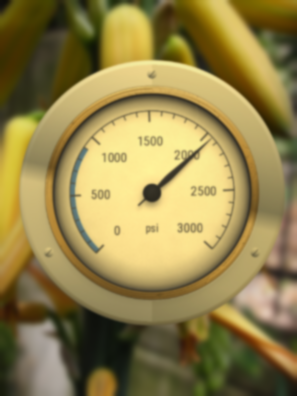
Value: 2050psi
